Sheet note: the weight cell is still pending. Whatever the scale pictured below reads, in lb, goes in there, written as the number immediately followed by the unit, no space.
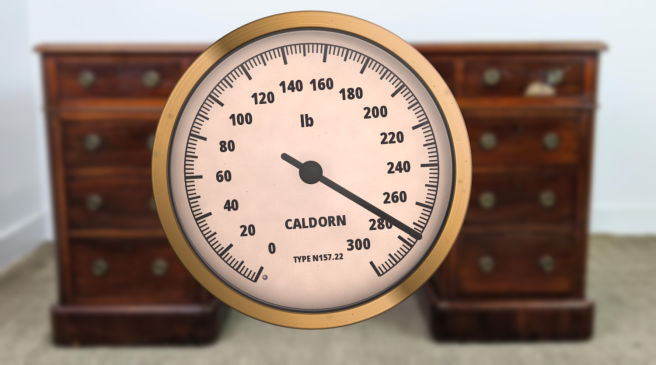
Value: 274lb
